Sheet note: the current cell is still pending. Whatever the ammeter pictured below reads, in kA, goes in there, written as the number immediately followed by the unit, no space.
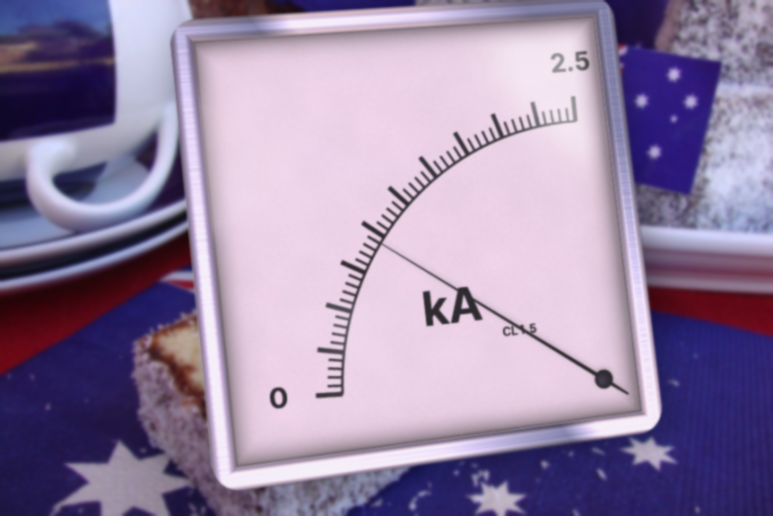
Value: 0.95kA
